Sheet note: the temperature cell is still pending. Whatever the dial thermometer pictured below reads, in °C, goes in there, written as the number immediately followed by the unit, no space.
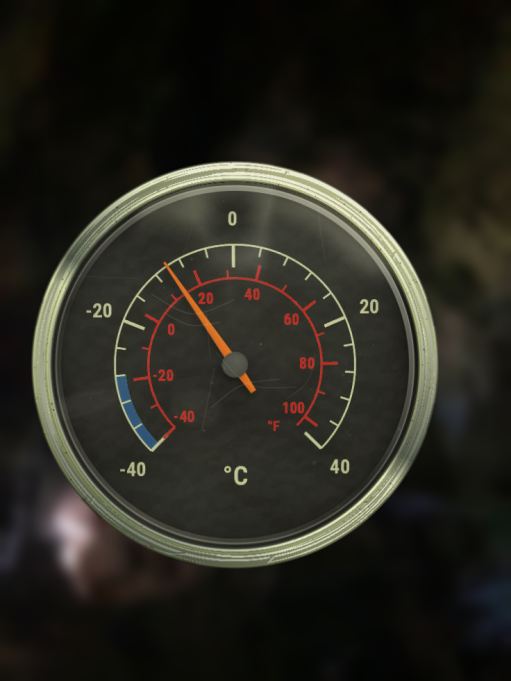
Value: -10°C
